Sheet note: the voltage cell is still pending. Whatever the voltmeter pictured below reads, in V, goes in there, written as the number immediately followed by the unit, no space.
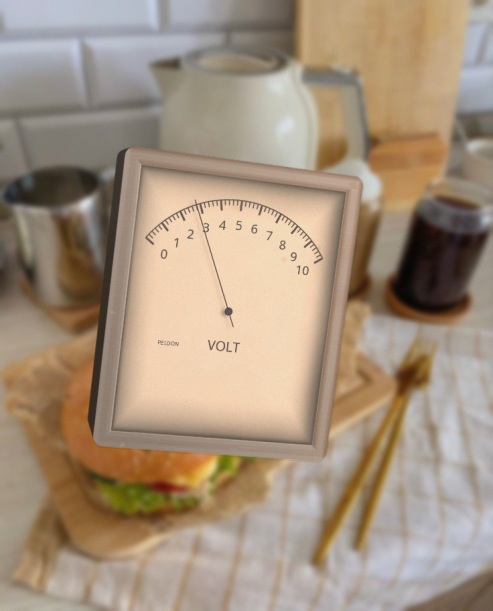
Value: 2.8V
